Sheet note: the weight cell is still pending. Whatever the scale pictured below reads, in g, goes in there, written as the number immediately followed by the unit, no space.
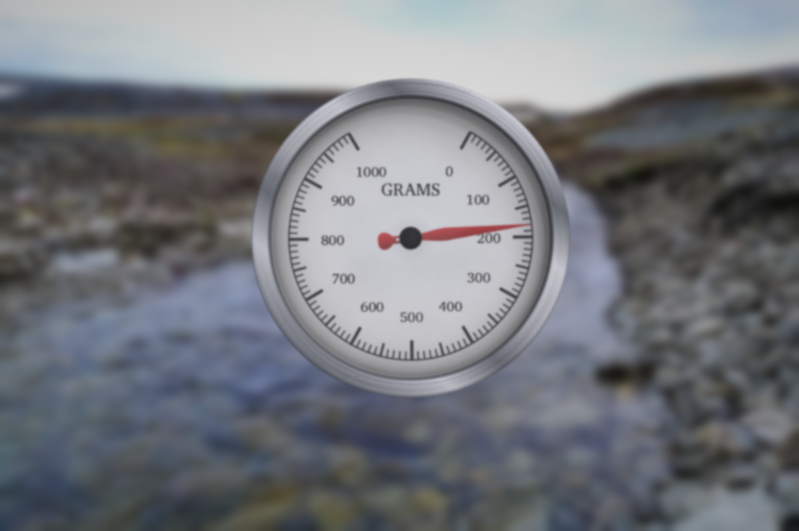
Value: 180g
